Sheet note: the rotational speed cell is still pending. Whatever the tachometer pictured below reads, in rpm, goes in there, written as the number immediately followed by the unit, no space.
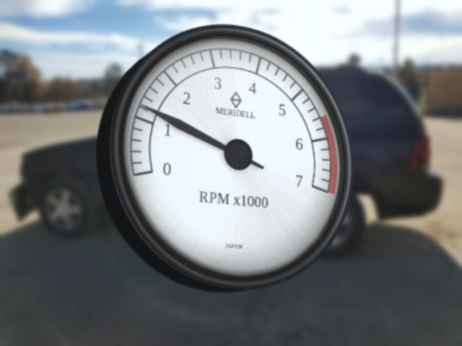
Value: 1200rpm
